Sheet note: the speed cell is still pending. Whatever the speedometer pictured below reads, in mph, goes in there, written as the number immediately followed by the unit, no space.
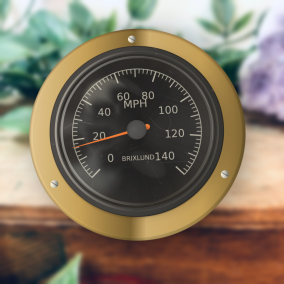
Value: 16mph
